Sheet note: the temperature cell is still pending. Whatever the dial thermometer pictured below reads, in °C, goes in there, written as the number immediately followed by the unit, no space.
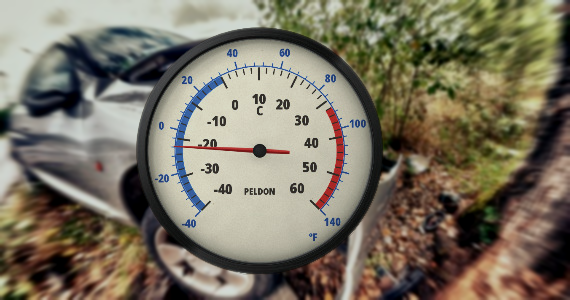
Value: -22°C
